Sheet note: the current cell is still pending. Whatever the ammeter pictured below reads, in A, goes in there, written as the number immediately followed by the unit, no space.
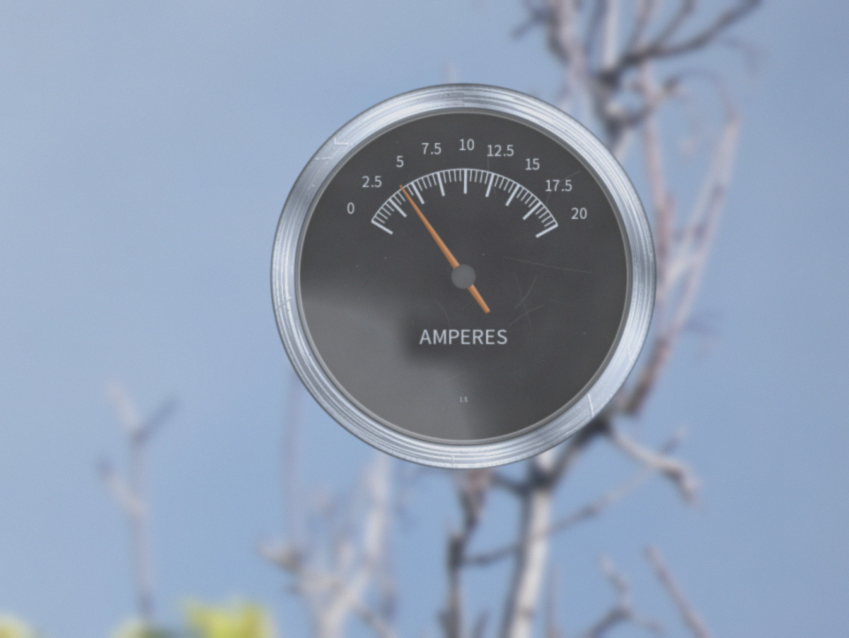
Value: 4A
